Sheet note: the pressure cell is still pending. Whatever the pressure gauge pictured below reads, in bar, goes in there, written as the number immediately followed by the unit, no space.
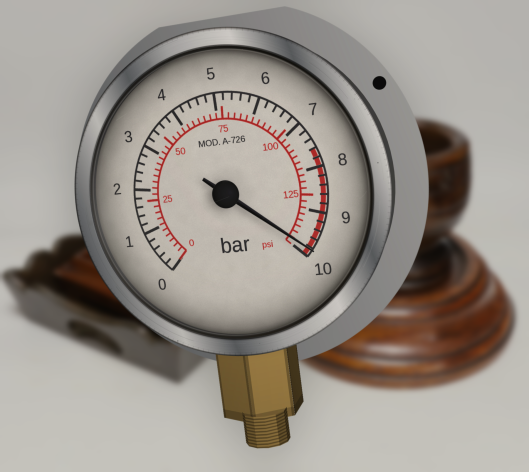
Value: 9.8bar
